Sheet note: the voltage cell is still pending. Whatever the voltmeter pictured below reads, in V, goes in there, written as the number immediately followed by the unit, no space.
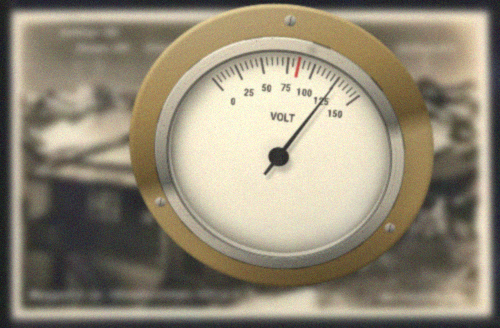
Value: 125V
